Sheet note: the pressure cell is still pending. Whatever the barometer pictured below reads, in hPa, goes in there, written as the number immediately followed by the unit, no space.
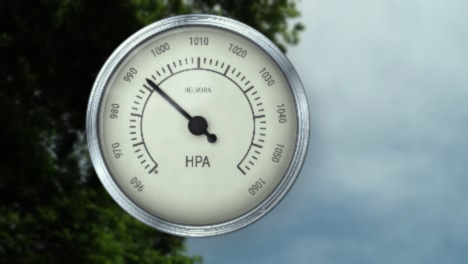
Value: 992hPa
